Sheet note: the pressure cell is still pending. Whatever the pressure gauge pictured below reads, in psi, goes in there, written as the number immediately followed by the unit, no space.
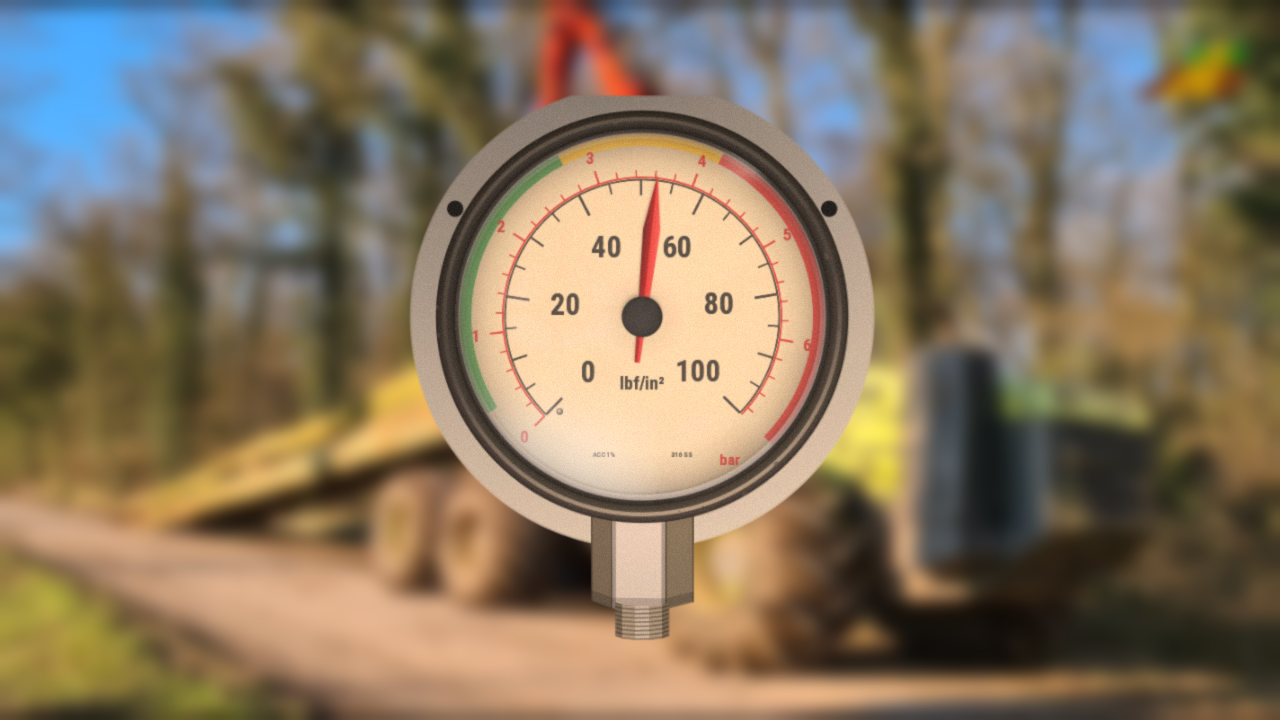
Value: 52.5psi
